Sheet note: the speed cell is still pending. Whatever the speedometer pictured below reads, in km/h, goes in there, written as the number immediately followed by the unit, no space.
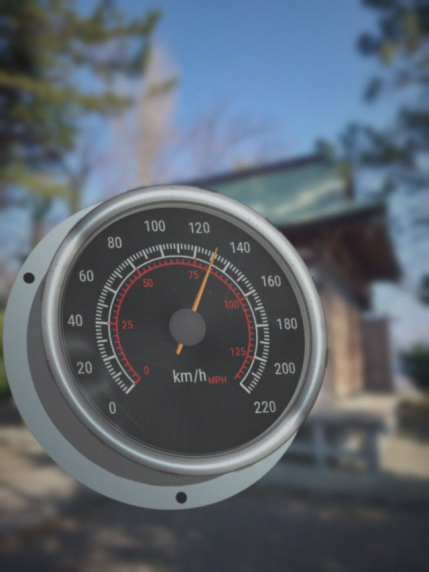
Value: 130km/h
